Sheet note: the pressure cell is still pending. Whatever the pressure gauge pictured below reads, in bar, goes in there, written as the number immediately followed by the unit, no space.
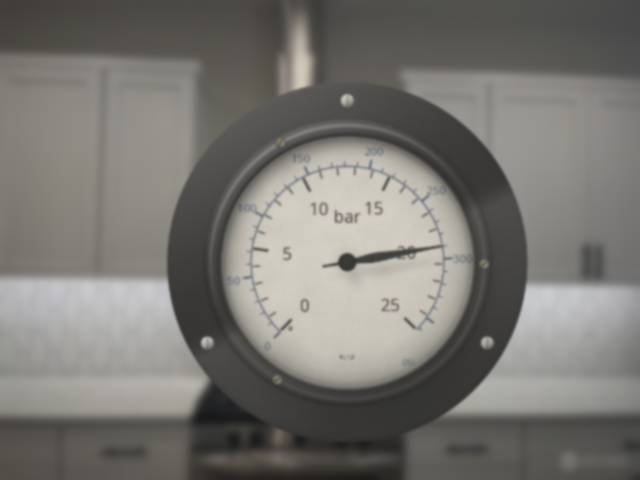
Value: 20bar
